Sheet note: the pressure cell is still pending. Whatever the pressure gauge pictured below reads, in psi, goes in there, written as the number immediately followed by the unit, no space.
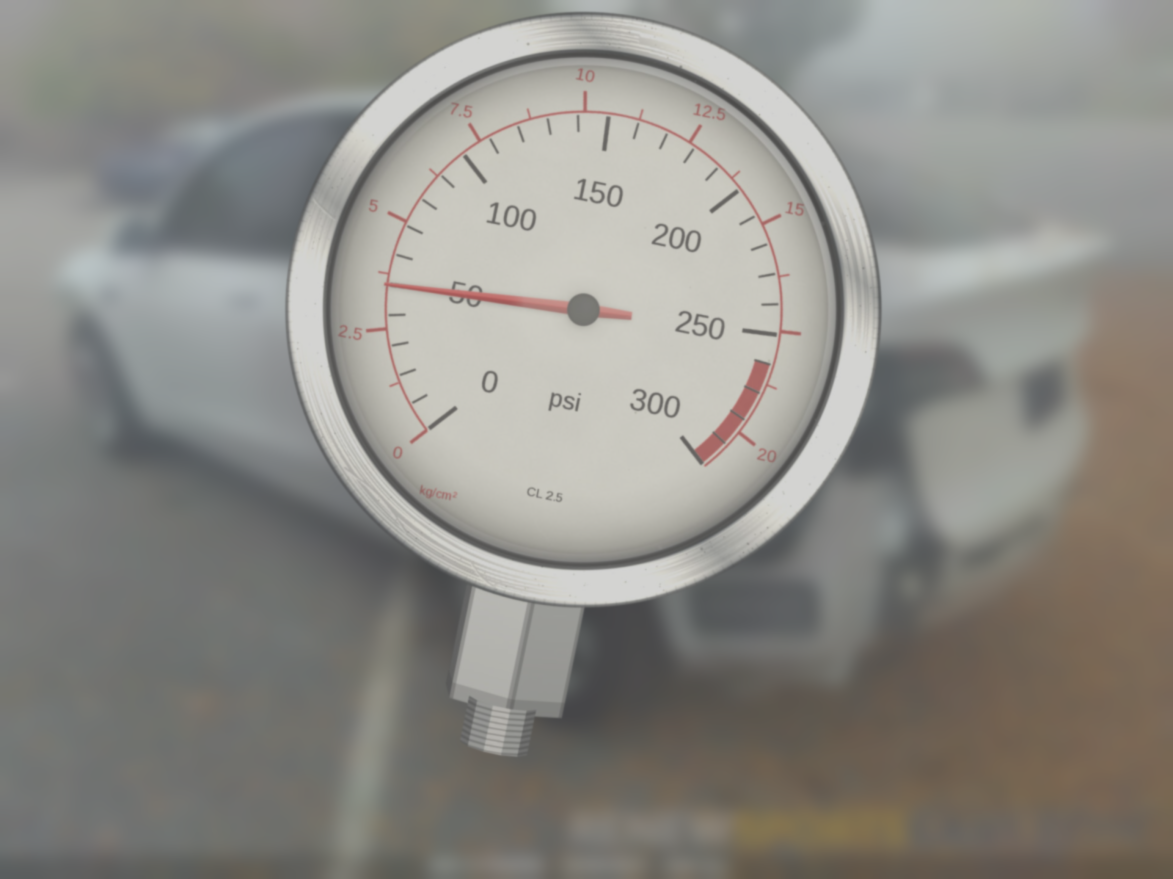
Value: 50psi
